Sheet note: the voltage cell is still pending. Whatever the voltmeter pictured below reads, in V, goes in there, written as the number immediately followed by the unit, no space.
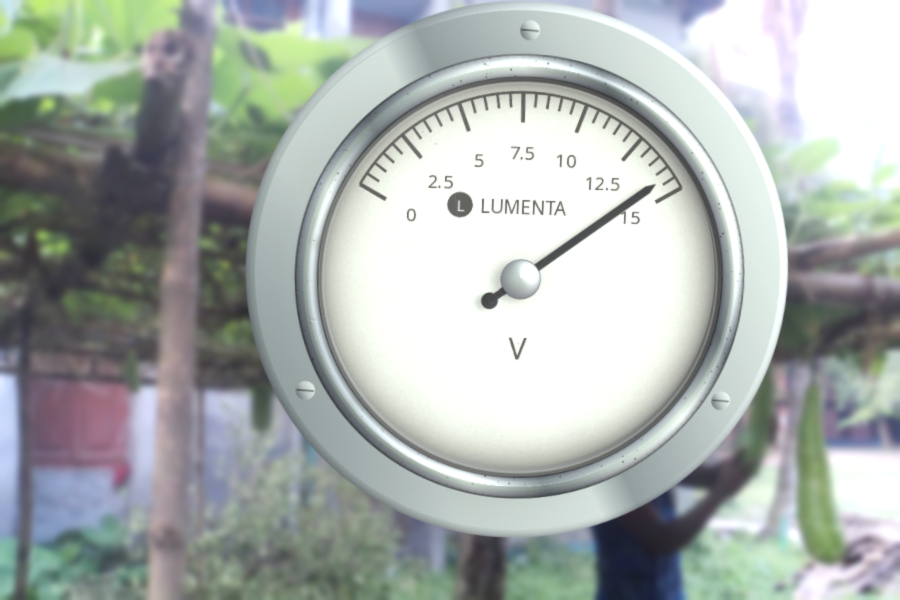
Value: 14.25V
